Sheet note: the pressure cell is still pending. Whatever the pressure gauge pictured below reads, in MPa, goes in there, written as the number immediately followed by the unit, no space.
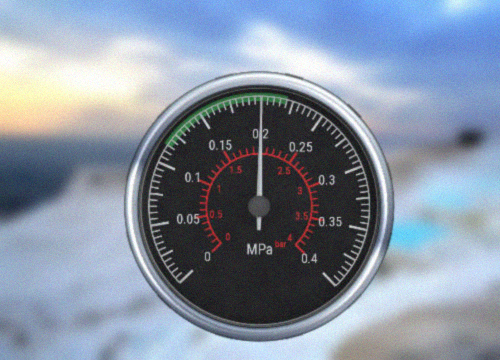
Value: 0.2MPa
